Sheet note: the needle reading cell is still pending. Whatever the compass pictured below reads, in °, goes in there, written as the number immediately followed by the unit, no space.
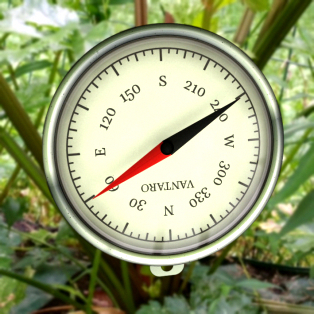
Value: 60°
